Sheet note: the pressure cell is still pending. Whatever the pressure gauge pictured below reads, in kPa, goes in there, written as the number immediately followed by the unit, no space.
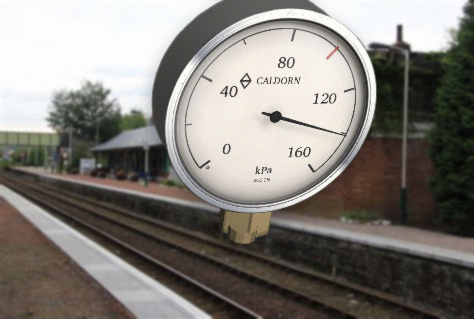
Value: 140kPa
